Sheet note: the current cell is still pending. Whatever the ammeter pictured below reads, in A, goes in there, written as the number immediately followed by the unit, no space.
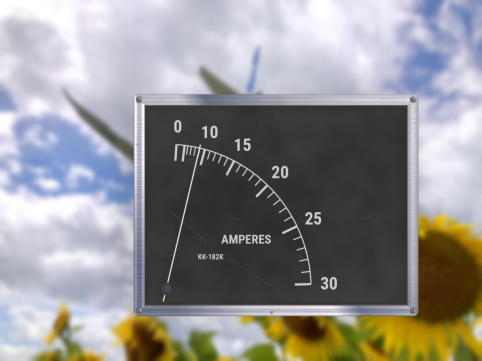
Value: 9A
